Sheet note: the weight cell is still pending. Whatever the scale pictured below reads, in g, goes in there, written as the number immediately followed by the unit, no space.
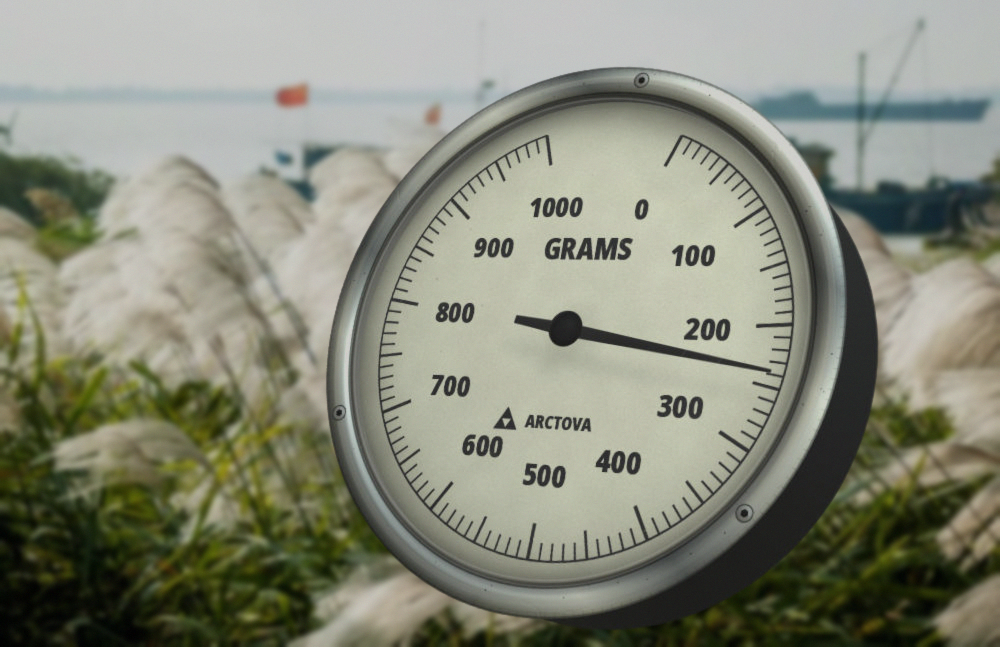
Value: 240g
